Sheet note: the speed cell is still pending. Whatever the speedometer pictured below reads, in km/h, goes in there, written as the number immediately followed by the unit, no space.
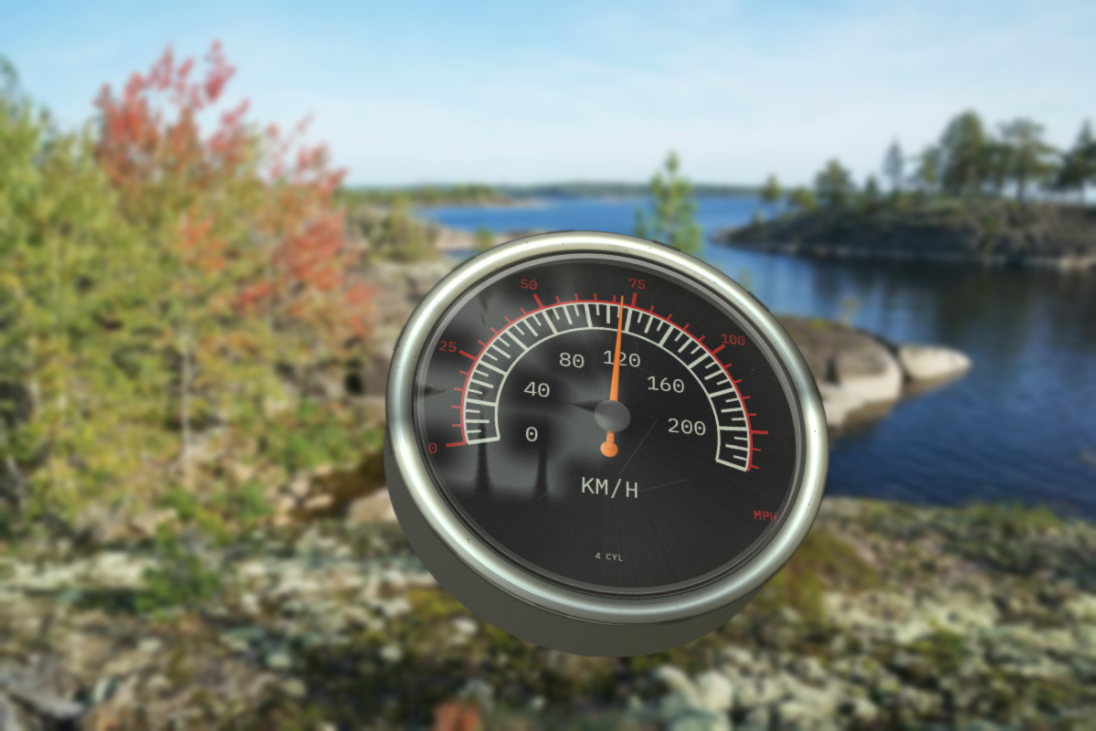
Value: 115km/h
